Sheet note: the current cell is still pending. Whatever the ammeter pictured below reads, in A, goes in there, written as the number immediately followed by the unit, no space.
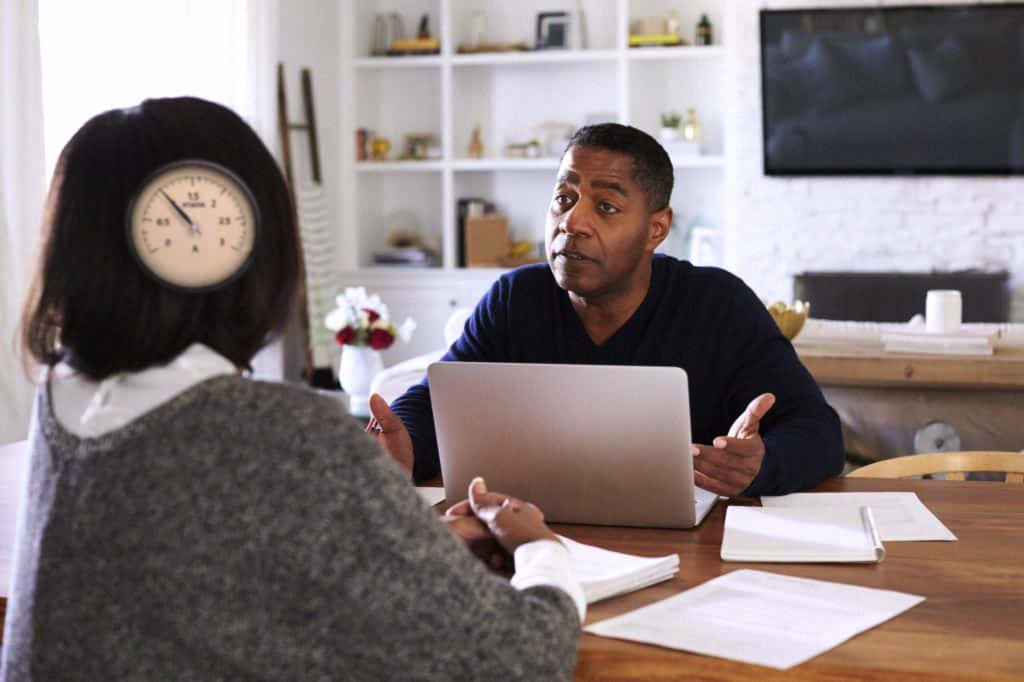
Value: 1A
